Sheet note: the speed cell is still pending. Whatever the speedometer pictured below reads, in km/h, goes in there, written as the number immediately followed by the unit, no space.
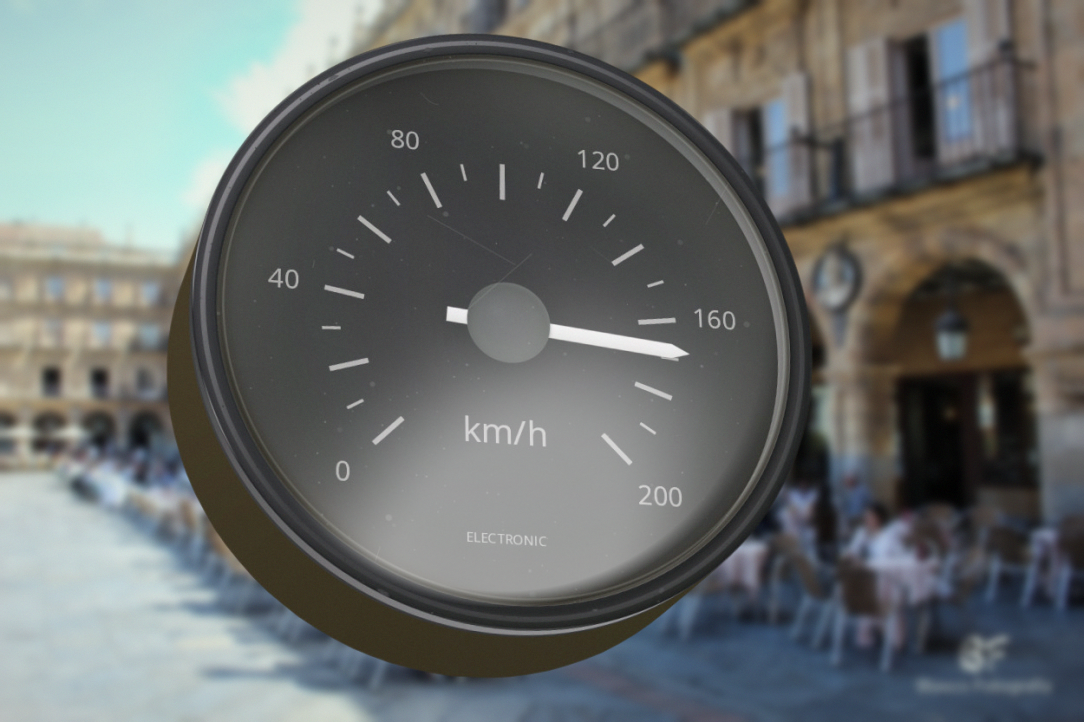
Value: 170km/h
